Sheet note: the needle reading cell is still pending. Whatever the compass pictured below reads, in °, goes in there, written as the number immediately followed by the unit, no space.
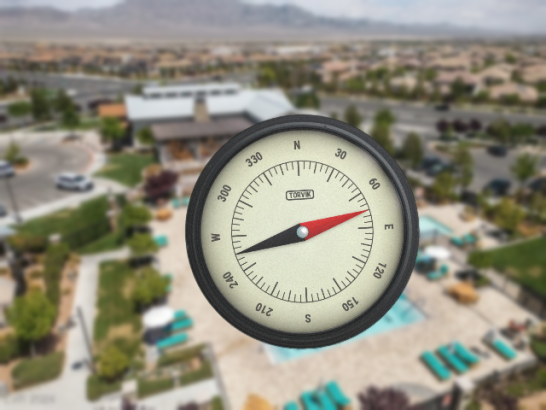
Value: 75°
